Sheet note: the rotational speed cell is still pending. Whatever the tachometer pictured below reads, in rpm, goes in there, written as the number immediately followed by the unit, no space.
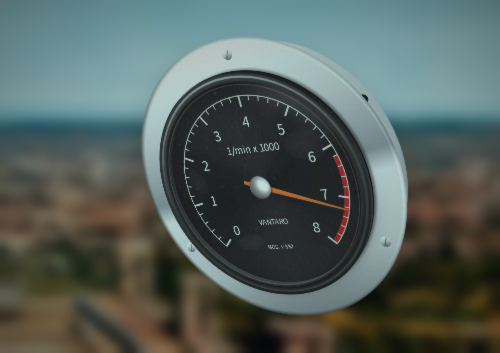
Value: 7200rpm
